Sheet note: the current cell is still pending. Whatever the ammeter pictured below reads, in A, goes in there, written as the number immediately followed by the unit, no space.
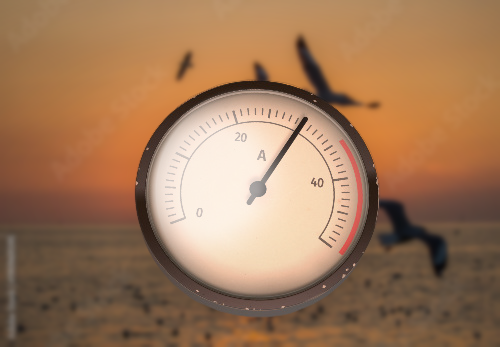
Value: 30A
